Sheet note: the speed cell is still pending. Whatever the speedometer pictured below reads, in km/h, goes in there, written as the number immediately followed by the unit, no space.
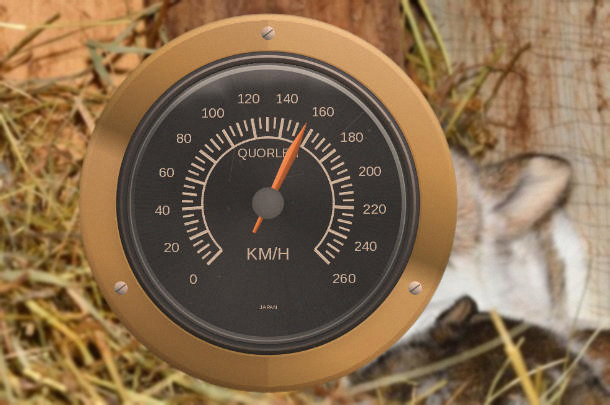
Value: 155km/h
